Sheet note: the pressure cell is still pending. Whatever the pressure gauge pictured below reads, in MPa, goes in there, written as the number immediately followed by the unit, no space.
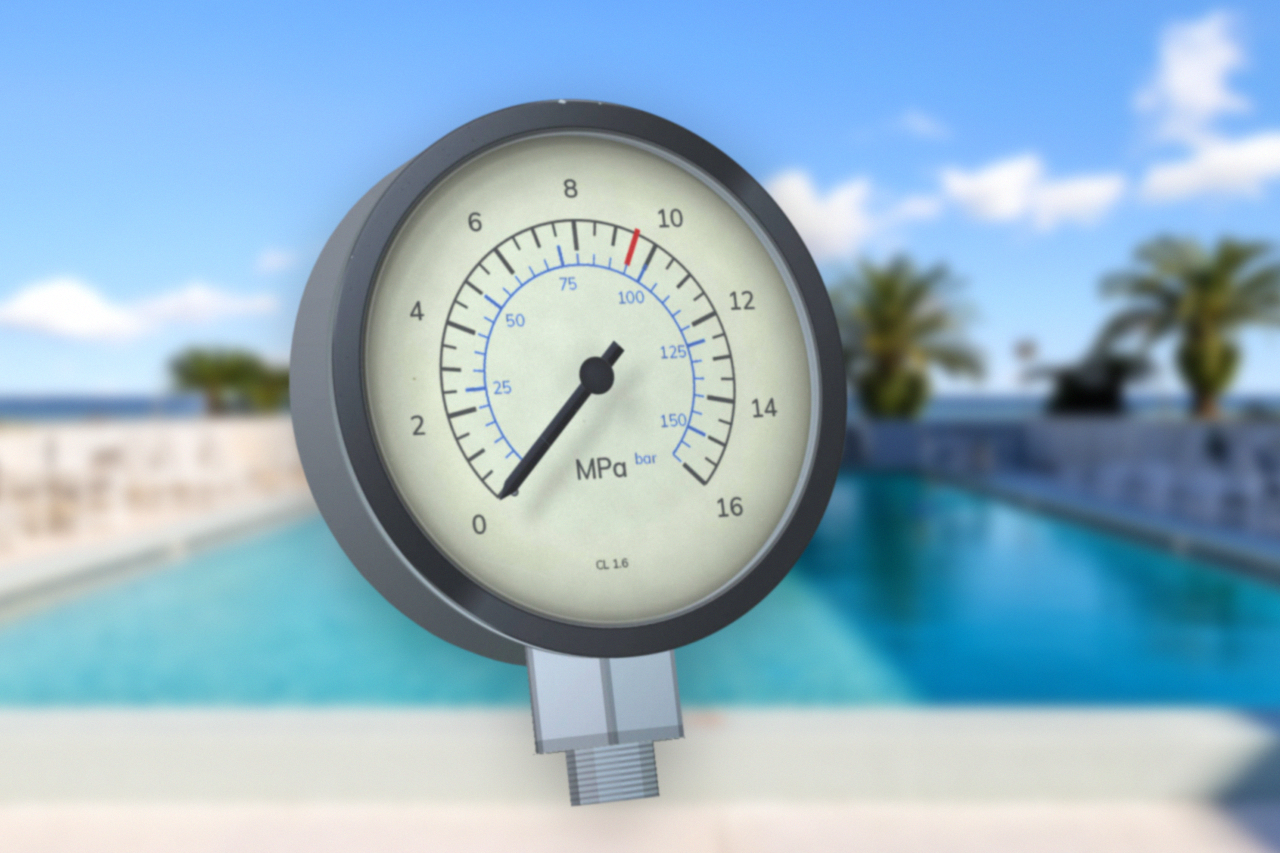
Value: 0MPa
